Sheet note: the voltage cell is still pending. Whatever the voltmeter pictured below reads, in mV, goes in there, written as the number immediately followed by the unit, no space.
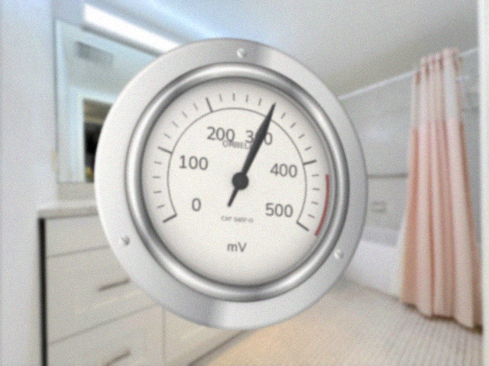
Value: 300mV
